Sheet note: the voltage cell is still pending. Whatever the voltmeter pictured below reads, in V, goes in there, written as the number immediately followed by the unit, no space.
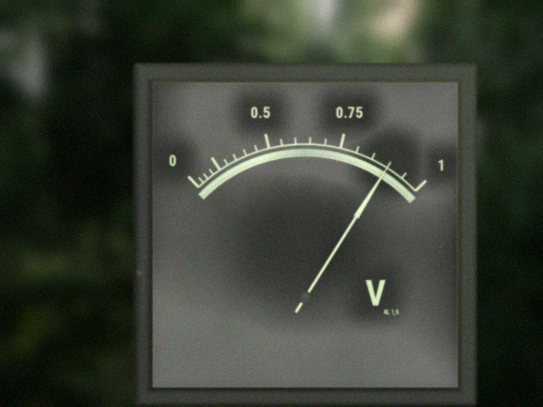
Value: 0.9V
